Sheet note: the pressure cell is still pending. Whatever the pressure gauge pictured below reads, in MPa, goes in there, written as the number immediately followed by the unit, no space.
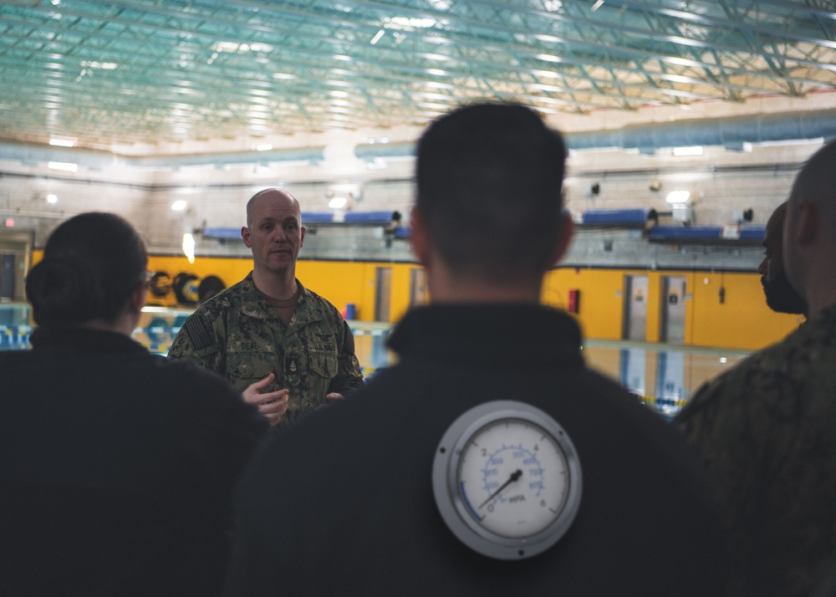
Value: 0.25MPa
